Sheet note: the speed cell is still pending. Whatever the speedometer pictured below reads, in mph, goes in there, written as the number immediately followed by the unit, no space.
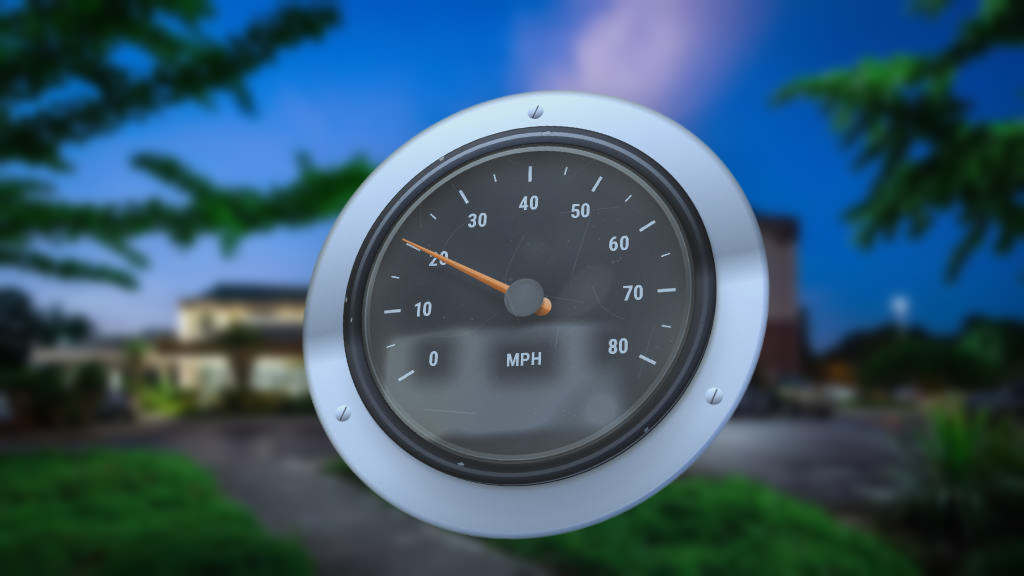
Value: 20mph
